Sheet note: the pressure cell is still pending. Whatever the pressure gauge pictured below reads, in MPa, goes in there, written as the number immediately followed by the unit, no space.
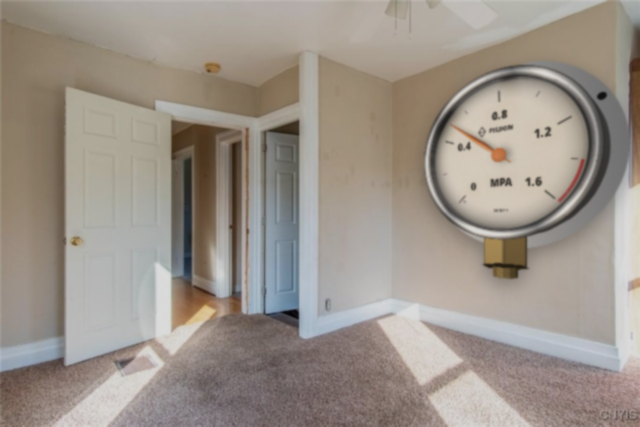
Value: 0.5MPa
